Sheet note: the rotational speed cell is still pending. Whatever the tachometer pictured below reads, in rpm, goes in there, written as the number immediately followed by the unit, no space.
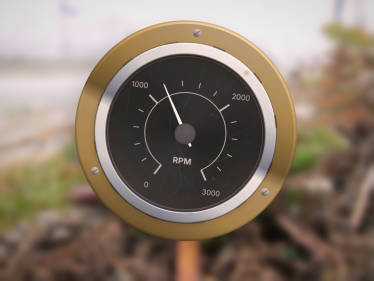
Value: 1200rpm
